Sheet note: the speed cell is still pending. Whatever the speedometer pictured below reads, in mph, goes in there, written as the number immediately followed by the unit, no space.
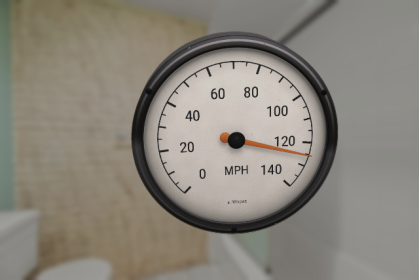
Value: 125mph
